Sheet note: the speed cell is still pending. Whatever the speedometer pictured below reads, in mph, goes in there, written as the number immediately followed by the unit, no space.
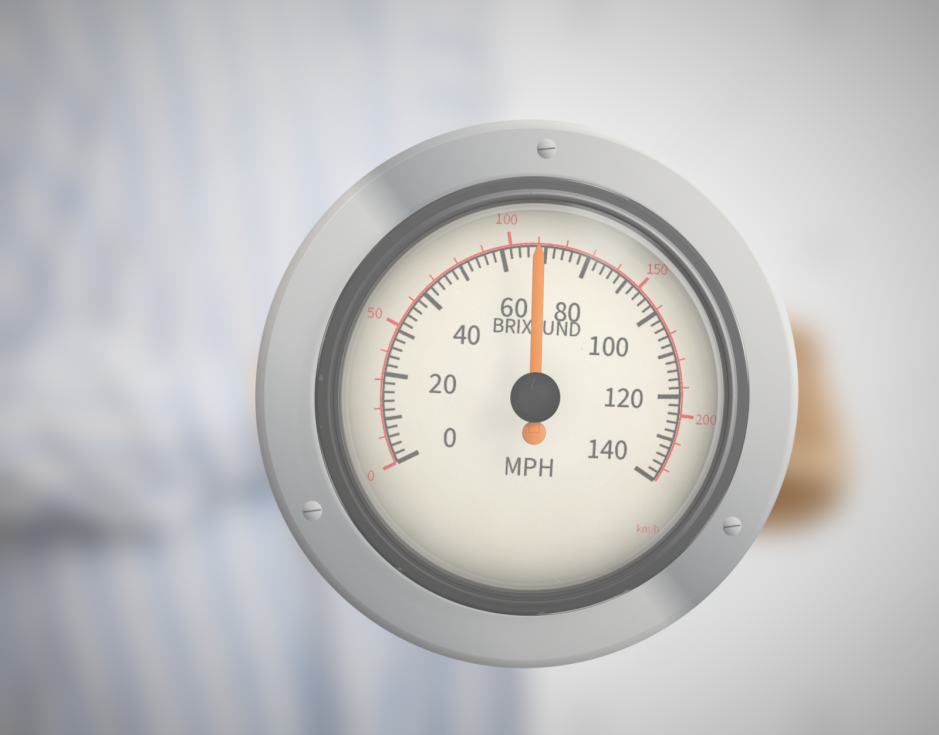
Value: 68mph
